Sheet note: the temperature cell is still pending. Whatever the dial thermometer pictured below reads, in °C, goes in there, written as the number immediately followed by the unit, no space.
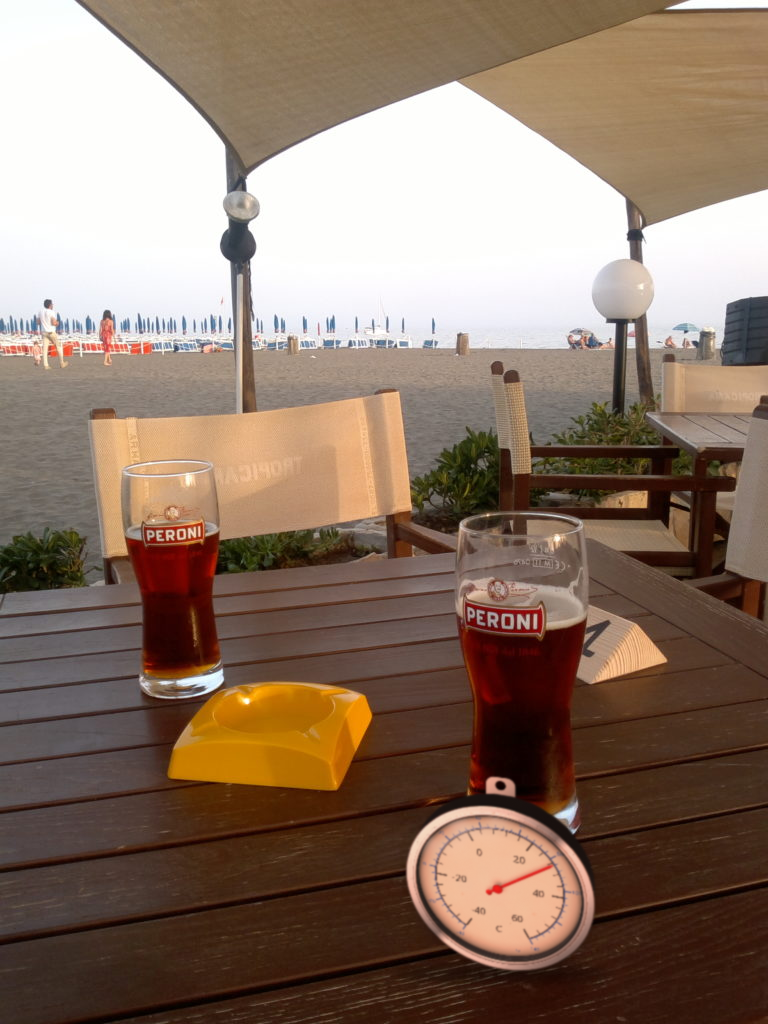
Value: 28°C
